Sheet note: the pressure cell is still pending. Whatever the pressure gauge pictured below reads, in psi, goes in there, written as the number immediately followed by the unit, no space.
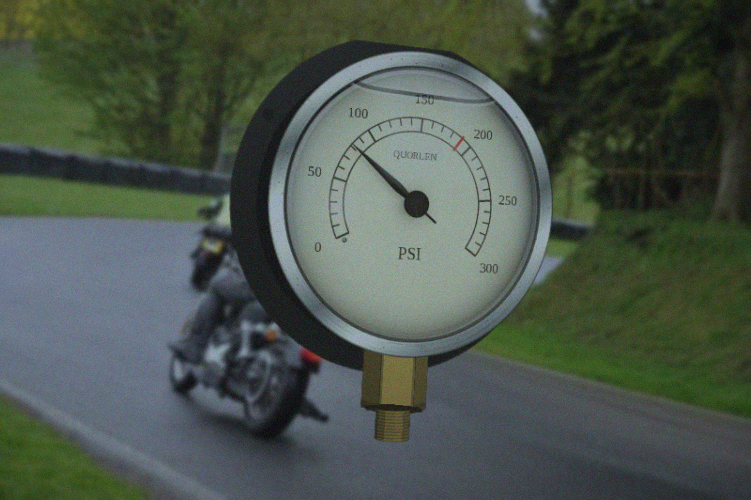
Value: 80psi
